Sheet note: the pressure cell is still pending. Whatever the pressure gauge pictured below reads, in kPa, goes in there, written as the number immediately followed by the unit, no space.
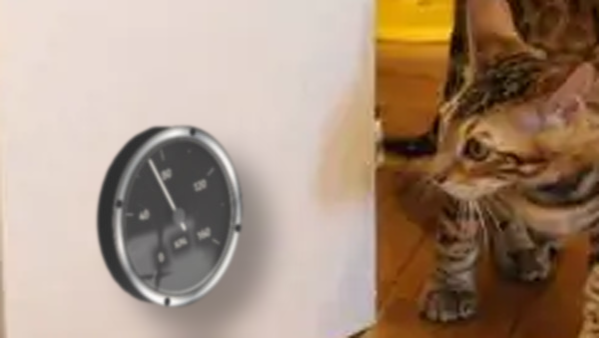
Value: 70kPa
